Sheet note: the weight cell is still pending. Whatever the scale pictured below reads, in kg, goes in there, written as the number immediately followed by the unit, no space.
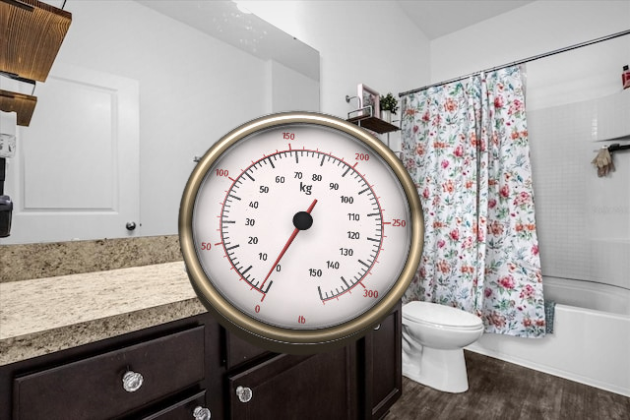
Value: 2kg
